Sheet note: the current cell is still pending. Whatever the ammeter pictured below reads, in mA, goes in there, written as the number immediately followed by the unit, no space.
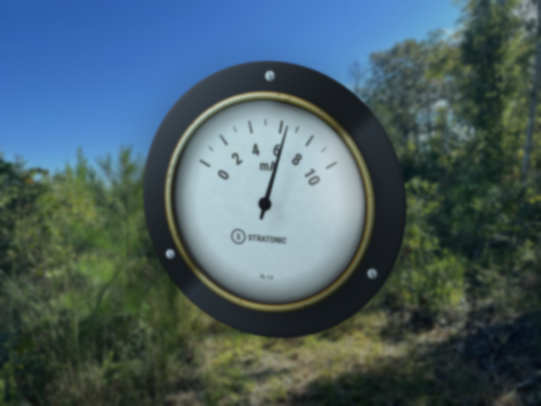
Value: 6.5mA
